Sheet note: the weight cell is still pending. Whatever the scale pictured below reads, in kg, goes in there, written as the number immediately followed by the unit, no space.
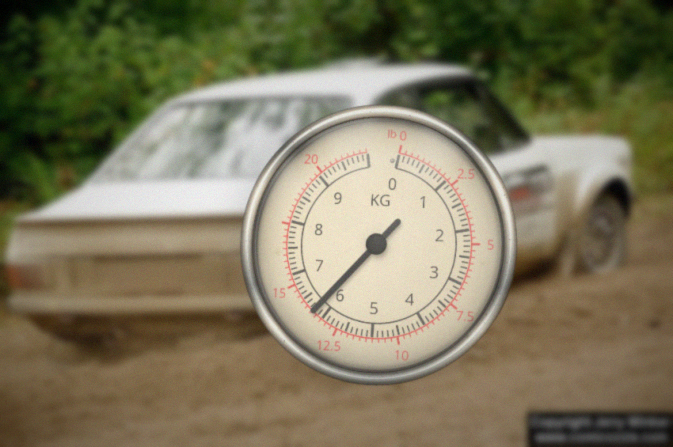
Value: 6.2kg
